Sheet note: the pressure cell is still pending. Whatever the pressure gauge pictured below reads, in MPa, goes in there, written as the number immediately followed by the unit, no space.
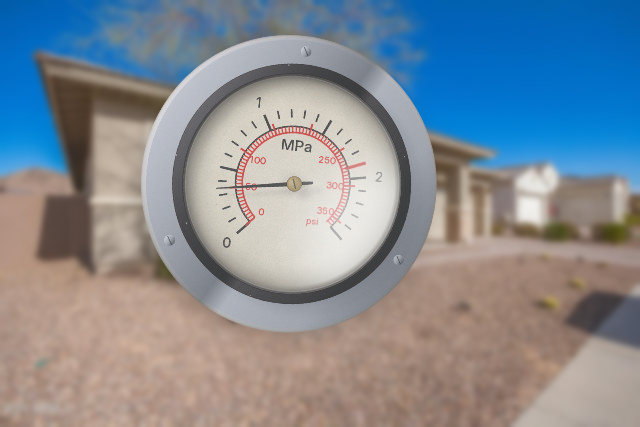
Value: 0.35MPa
